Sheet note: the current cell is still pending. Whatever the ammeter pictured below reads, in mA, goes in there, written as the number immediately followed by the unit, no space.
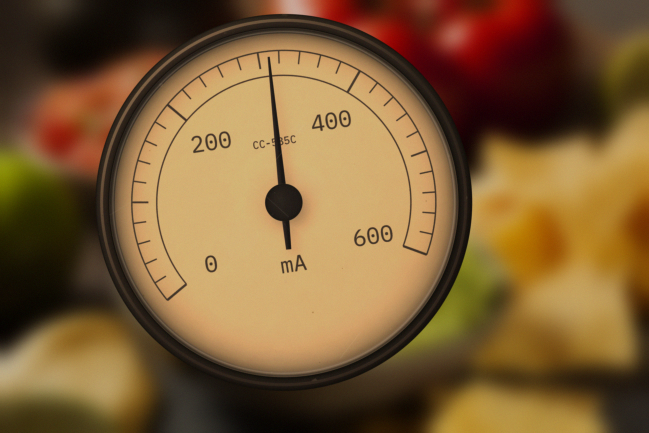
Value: 310mA
